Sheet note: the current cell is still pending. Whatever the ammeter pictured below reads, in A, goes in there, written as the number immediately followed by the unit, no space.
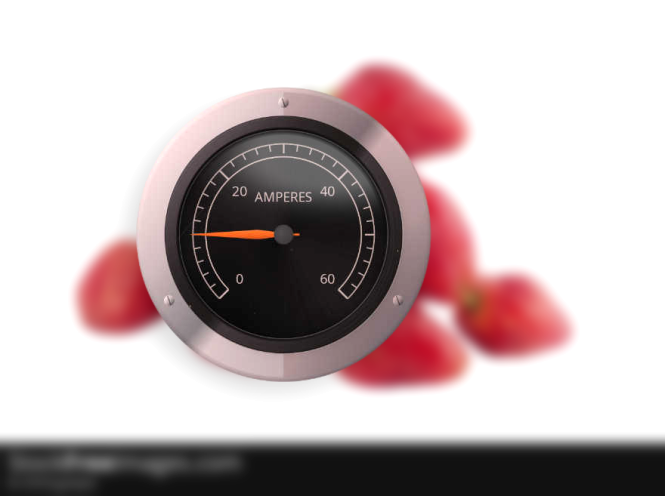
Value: 10A
